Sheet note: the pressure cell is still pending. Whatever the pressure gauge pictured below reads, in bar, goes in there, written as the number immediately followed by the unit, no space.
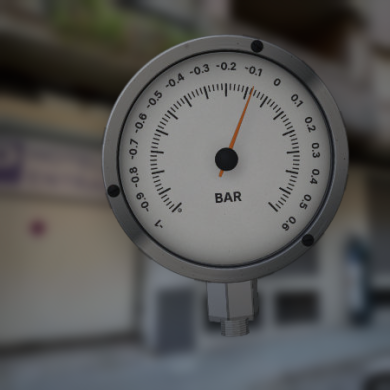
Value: -0.08bar
